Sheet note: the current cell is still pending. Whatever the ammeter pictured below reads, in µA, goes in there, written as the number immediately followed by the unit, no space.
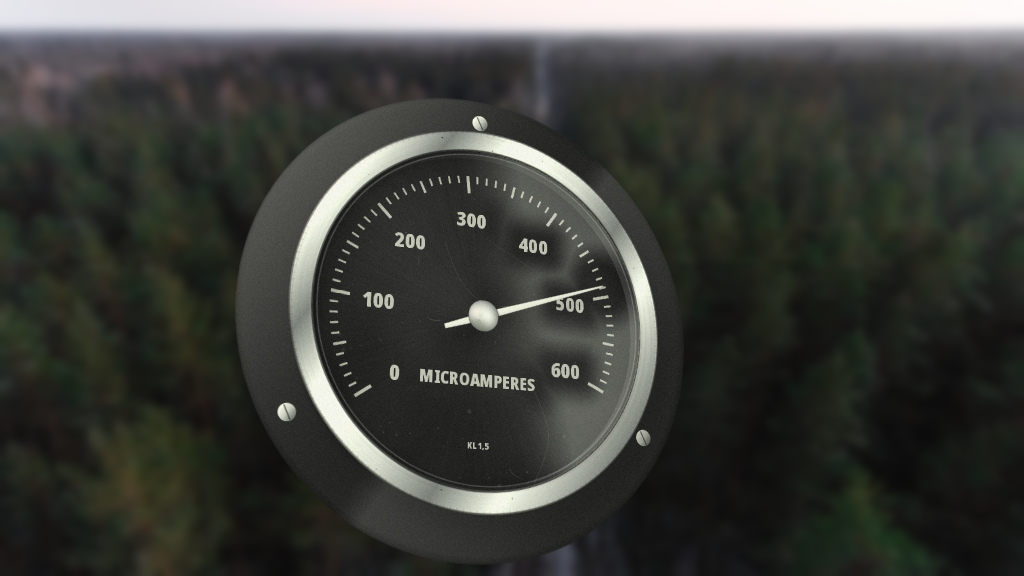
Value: 490µA
